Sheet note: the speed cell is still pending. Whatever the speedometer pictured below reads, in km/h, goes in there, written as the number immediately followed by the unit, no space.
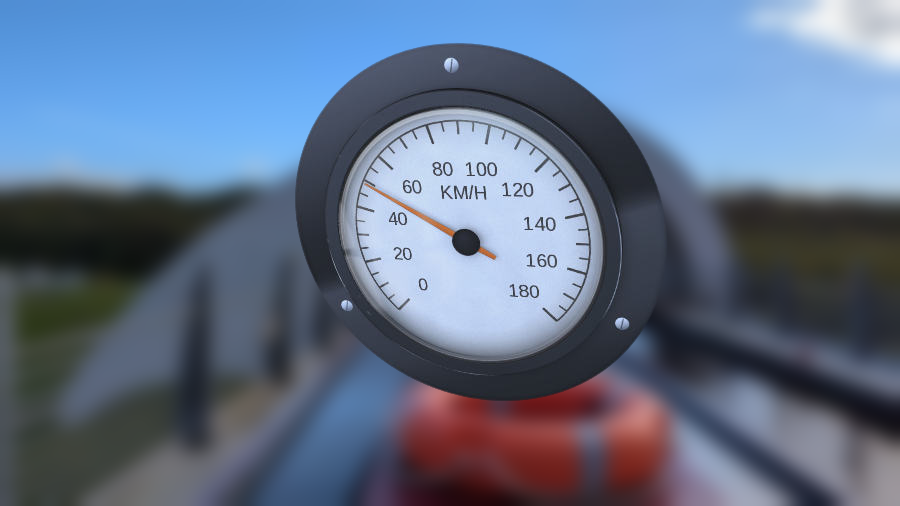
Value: 50km/h
